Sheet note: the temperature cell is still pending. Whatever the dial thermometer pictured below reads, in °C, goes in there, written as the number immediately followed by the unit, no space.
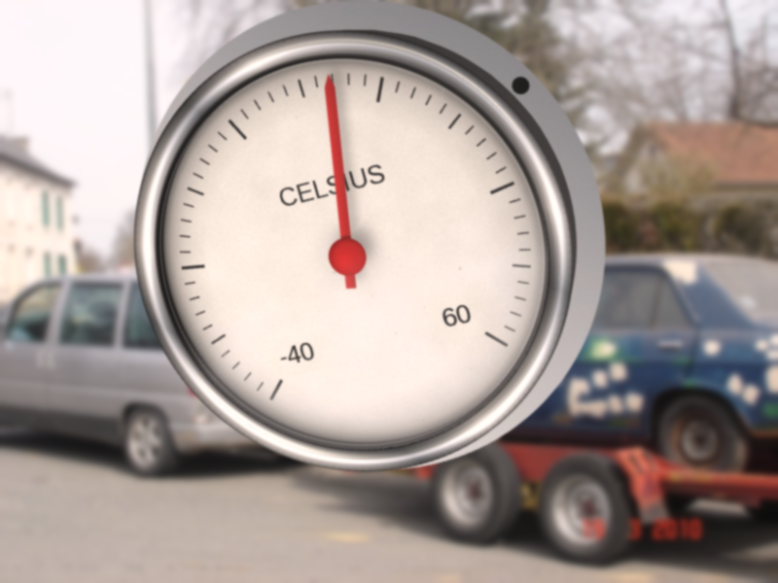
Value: 14°C
